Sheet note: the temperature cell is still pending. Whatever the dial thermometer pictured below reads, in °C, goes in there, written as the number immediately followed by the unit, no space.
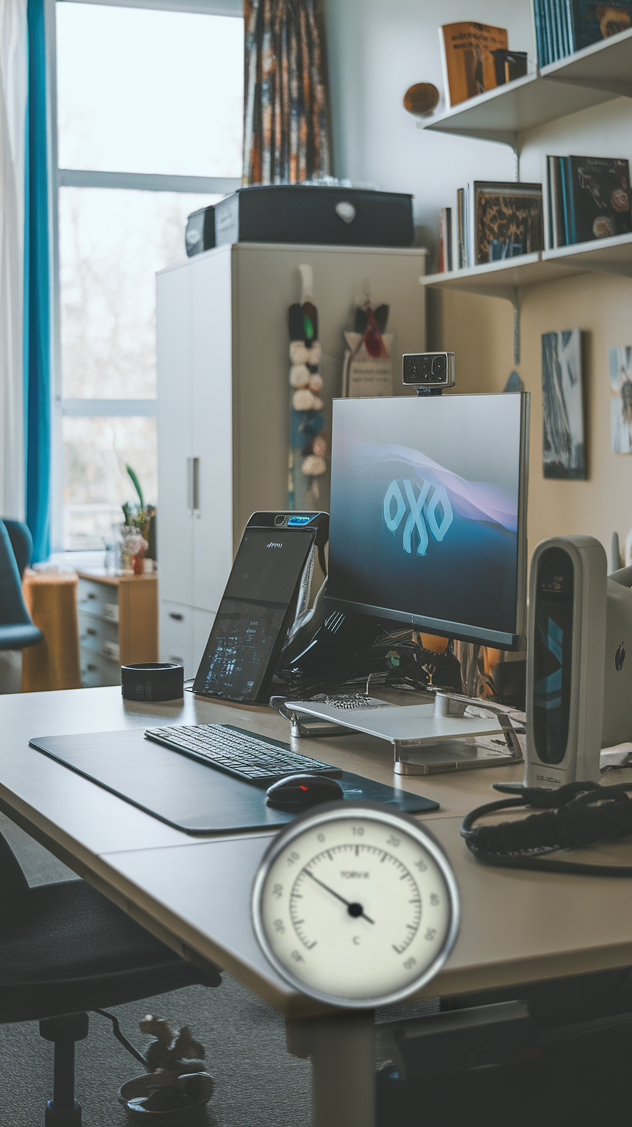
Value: -10°C
